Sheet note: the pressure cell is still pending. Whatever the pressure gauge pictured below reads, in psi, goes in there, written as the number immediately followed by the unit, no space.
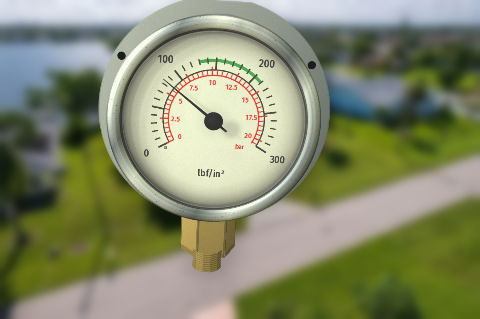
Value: 85psi
